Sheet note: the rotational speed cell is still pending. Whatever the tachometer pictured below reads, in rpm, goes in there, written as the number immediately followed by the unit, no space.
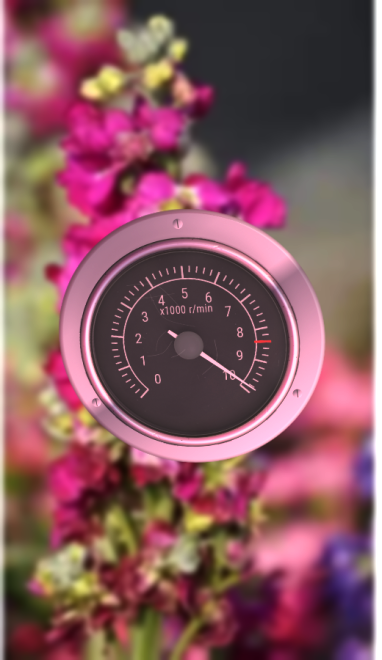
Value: 9800rpm
